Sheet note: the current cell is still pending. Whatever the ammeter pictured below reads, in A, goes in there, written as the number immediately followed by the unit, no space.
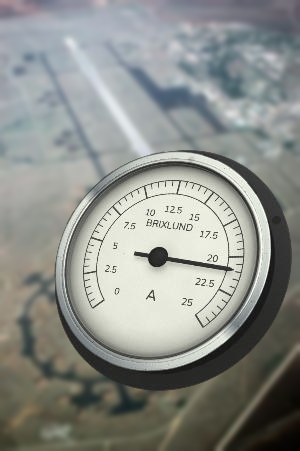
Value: 21A
